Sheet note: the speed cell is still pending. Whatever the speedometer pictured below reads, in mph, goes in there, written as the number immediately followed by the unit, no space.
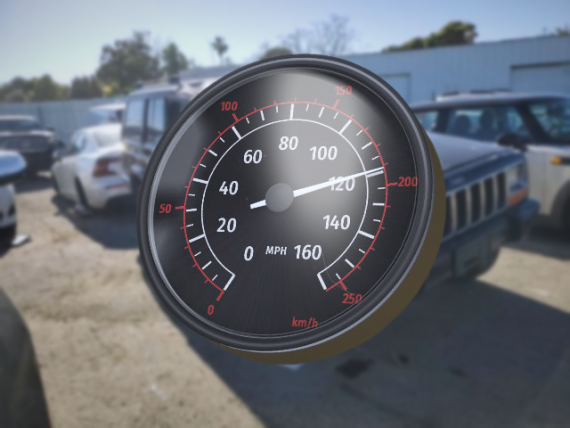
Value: 120mph
